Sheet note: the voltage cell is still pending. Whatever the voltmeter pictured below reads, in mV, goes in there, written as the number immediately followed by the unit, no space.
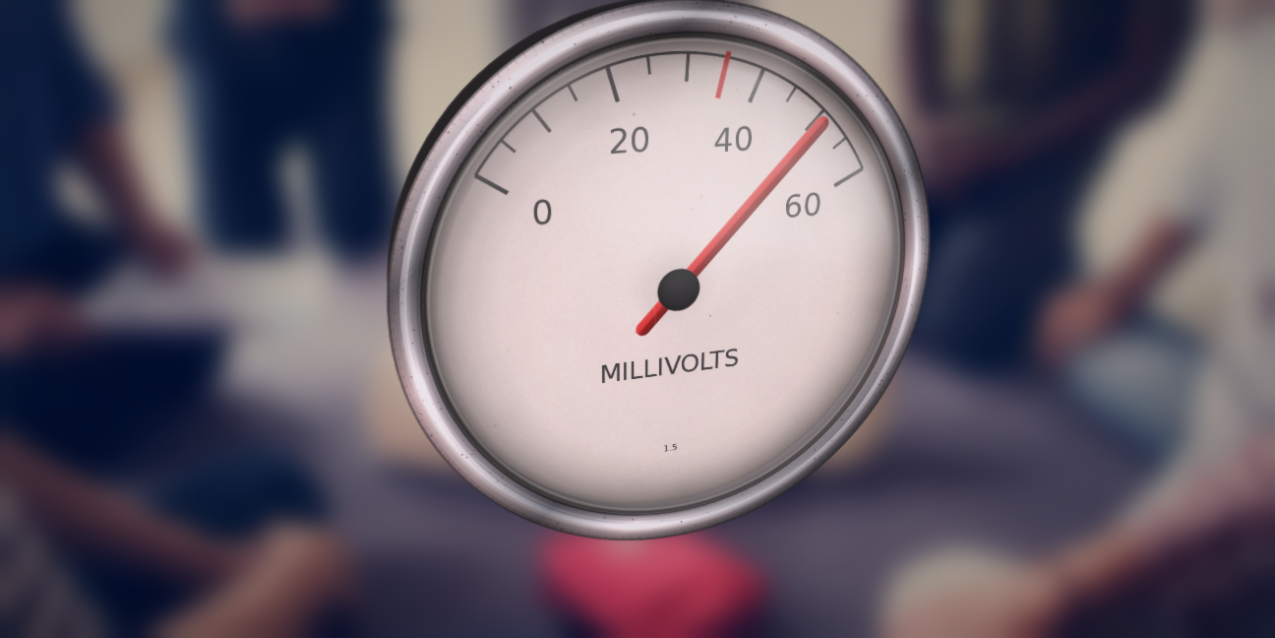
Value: 50mV
